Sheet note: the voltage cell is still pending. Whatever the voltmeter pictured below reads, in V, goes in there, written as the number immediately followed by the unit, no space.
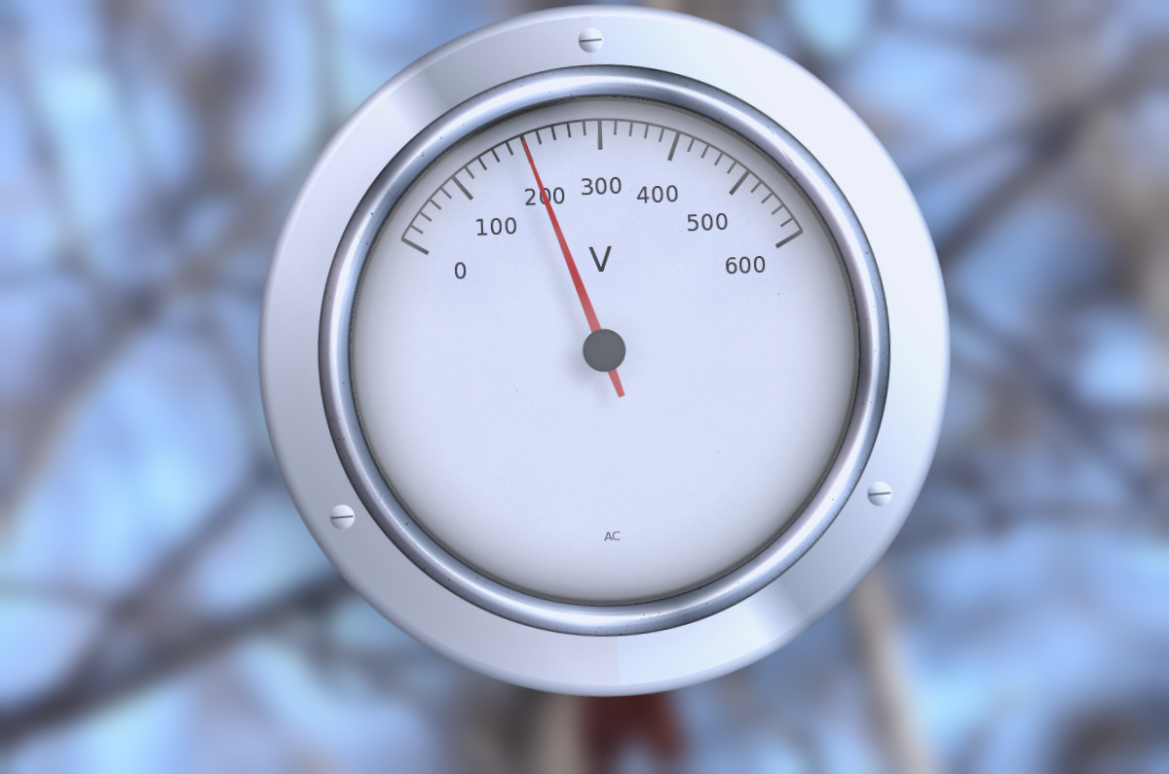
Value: 200V
